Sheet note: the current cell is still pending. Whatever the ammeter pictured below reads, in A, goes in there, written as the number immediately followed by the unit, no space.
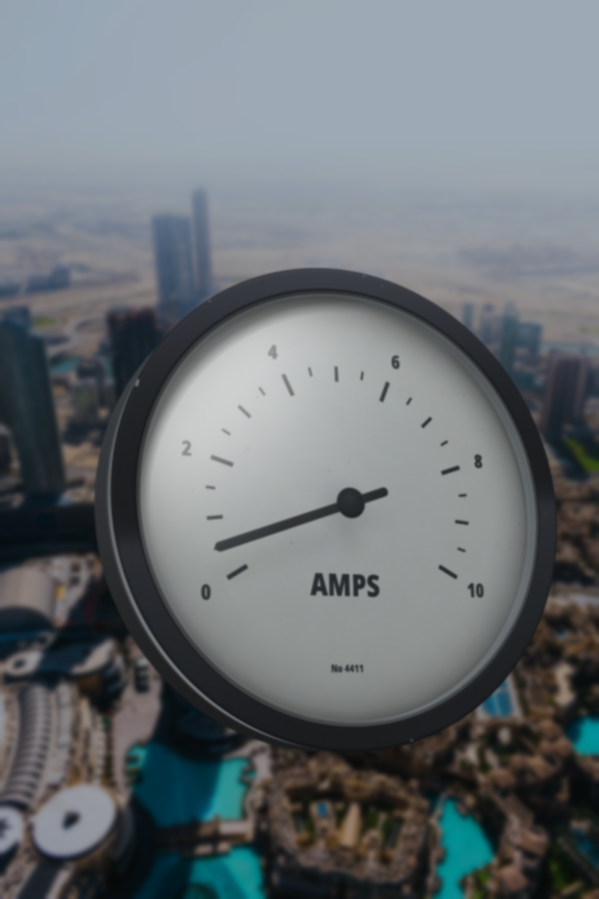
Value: 0.5A
